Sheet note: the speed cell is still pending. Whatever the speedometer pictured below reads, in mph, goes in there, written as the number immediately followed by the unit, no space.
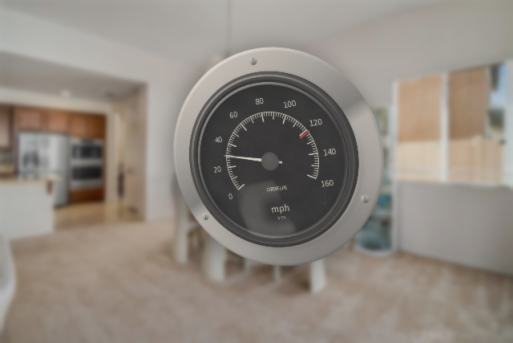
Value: 30mph
